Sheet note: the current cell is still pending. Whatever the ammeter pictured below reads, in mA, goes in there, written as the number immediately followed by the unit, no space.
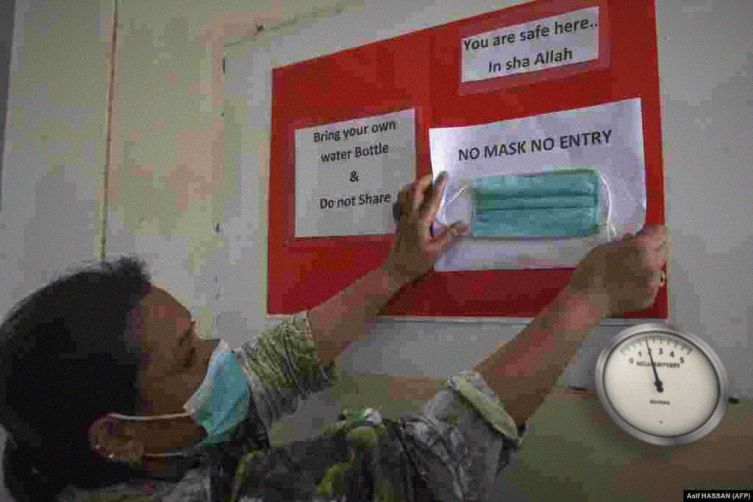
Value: 2mA
